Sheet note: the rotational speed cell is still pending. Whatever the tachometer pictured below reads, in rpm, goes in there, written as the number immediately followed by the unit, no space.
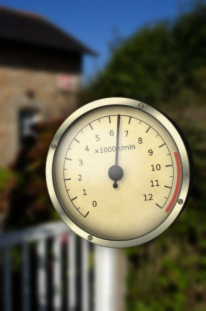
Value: 6500rpm
